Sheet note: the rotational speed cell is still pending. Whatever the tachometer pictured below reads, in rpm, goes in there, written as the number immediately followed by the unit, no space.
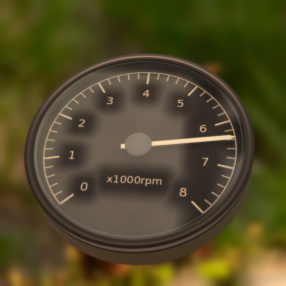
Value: 6400rpm
